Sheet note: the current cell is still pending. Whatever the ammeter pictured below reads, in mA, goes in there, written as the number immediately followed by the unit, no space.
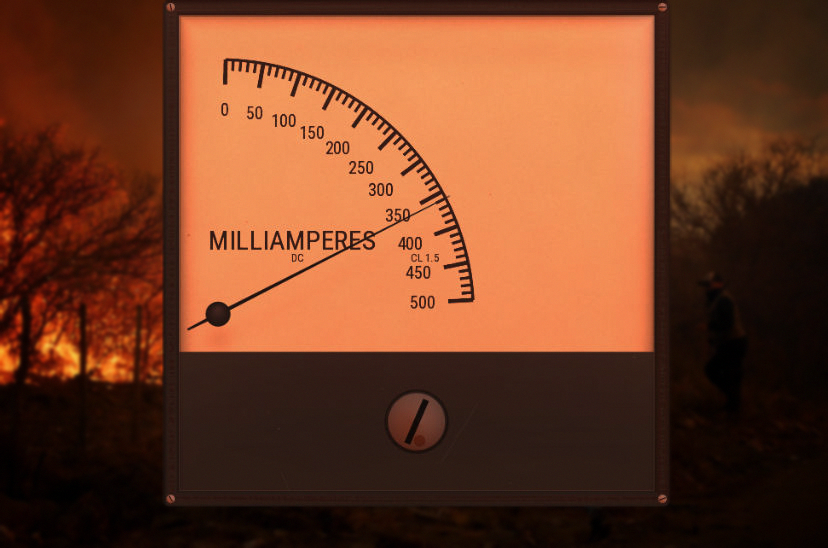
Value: 360mA
